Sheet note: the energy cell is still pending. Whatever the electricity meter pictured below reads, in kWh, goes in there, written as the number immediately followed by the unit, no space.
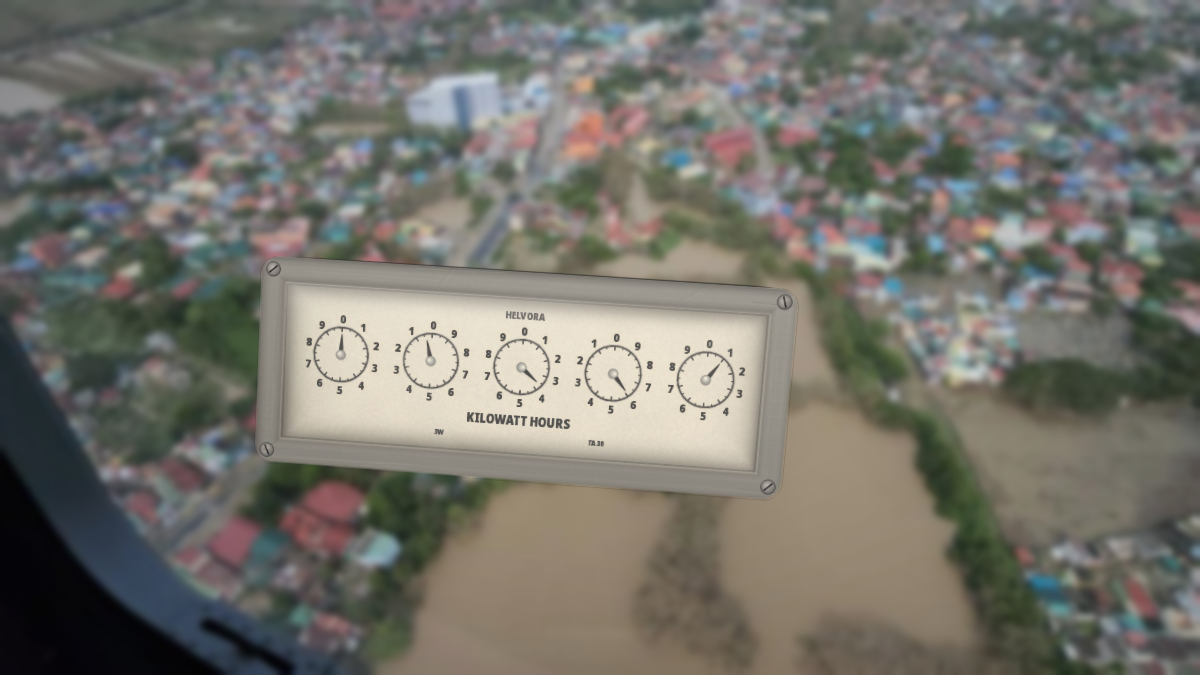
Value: 361kWh
